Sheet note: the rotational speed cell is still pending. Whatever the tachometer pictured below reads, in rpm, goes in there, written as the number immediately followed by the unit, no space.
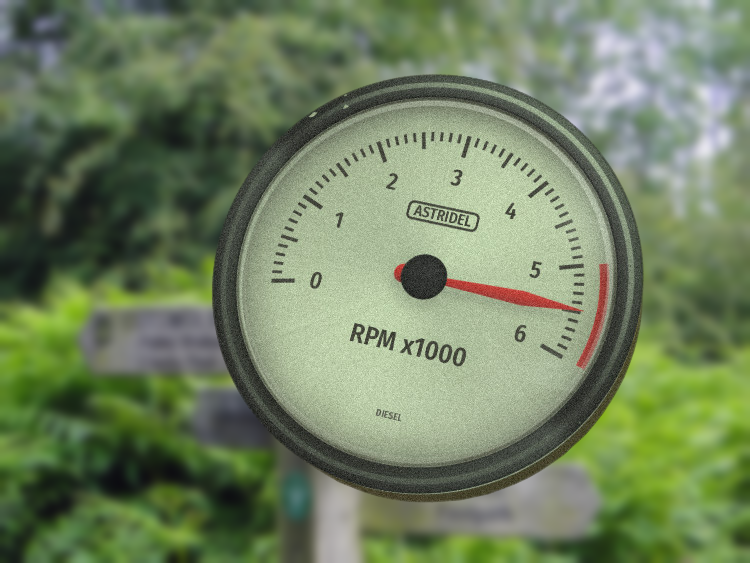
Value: 5500rpm
